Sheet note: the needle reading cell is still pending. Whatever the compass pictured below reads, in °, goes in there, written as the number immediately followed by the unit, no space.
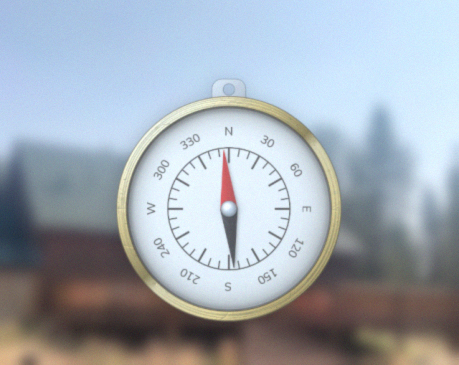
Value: 355°
